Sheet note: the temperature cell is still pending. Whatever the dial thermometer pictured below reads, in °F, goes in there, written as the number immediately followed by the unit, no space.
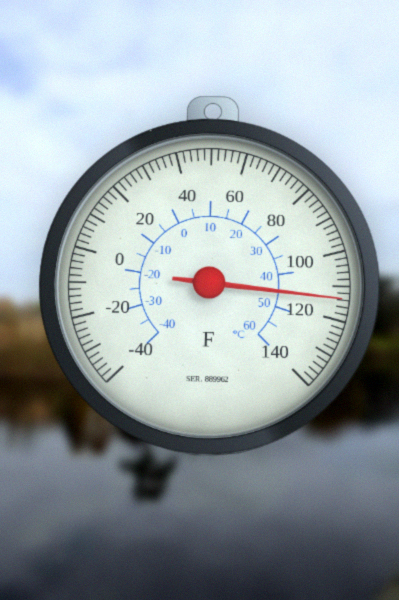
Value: 114°F
